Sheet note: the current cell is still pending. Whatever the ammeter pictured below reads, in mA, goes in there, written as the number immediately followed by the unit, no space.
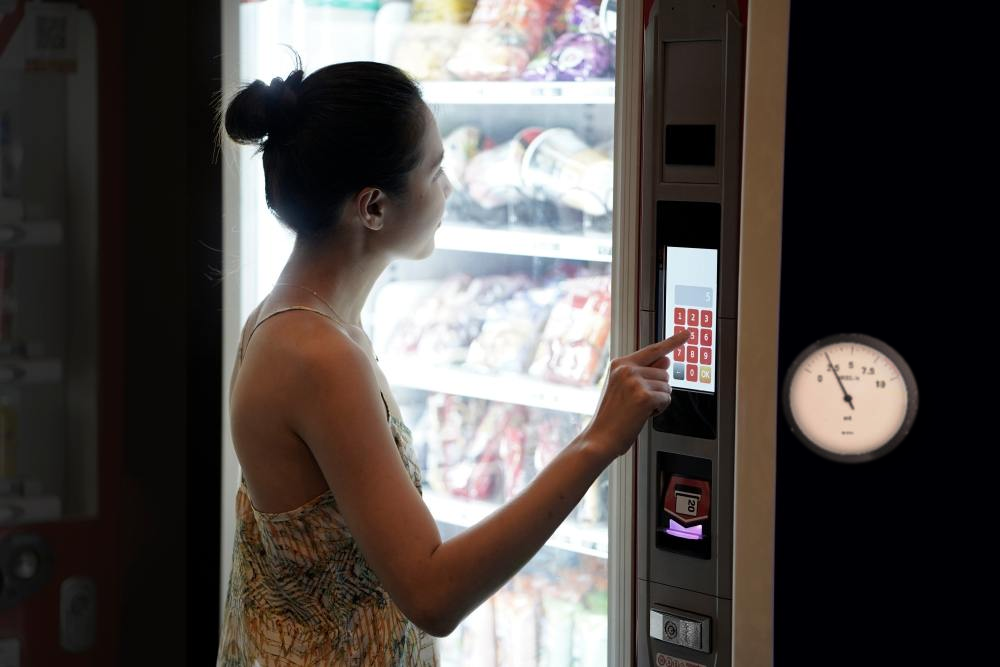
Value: 2.5mA
